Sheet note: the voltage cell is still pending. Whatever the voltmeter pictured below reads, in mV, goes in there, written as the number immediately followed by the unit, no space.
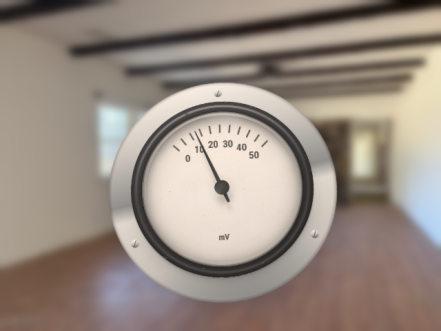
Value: 12.5mV
